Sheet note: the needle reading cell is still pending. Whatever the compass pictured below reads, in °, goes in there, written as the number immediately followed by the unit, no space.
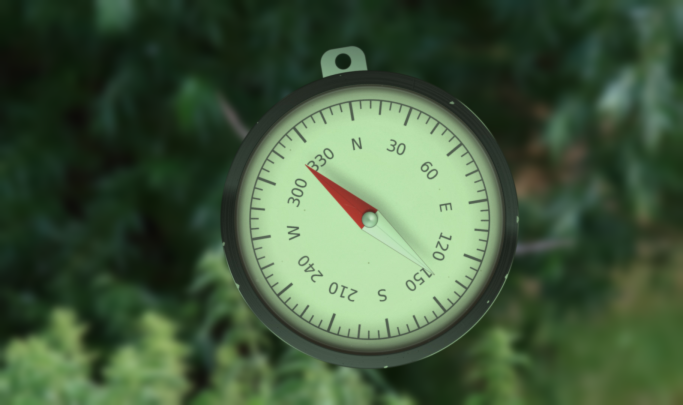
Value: 320°
